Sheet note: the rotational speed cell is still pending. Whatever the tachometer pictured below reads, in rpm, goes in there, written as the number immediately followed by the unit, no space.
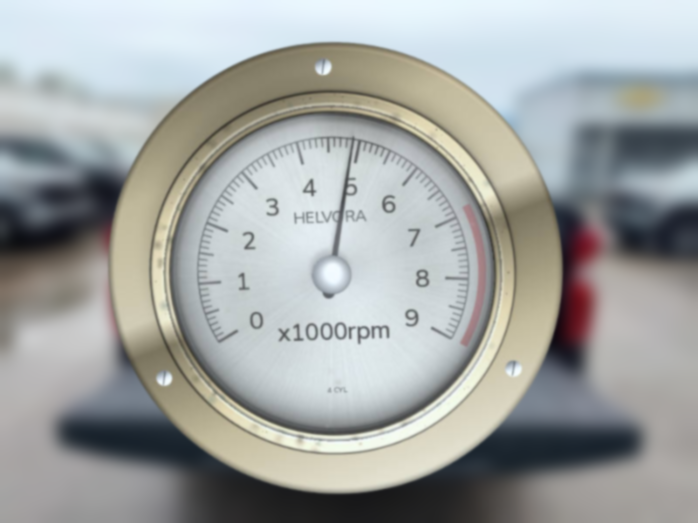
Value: 4900rpm
